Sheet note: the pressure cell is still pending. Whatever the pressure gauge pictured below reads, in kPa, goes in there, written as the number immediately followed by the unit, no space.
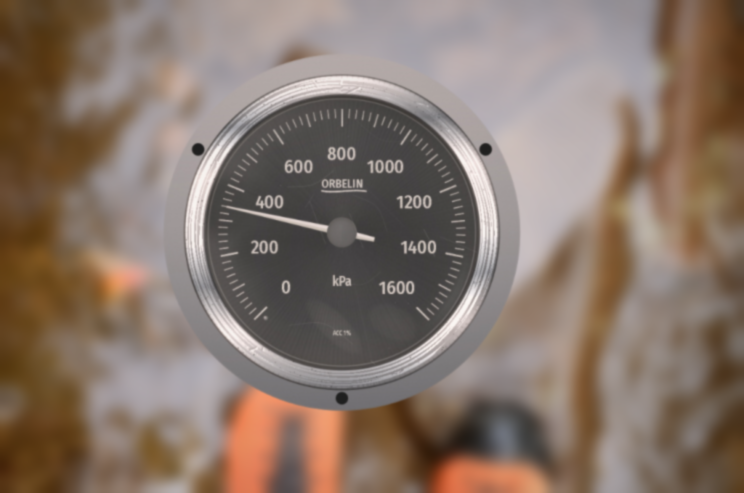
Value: 340kPa
